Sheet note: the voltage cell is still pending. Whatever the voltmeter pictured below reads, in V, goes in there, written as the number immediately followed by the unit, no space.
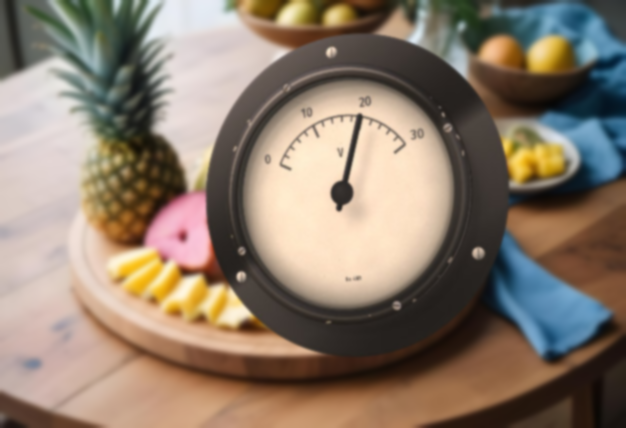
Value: 20V
